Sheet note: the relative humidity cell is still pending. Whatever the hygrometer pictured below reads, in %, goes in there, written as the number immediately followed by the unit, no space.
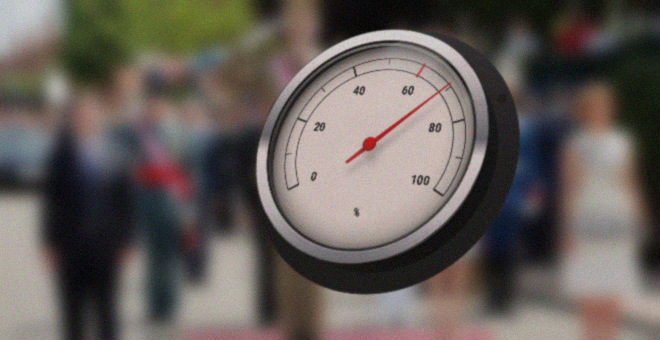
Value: 70%
